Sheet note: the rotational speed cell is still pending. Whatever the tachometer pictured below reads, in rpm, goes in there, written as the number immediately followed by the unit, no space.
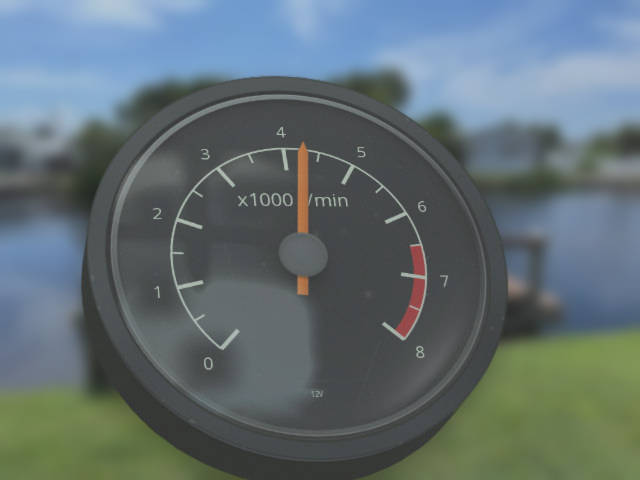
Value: 4250rpm
